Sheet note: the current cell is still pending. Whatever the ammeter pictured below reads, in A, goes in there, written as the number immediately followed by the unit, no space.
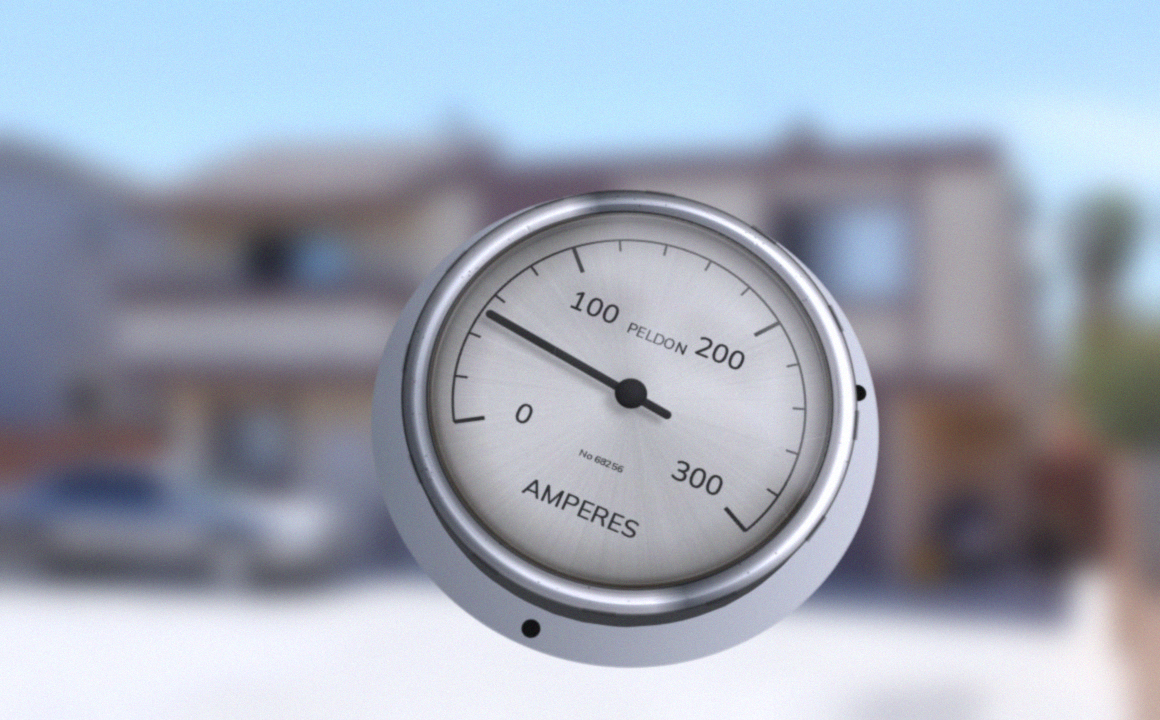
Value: 50A
